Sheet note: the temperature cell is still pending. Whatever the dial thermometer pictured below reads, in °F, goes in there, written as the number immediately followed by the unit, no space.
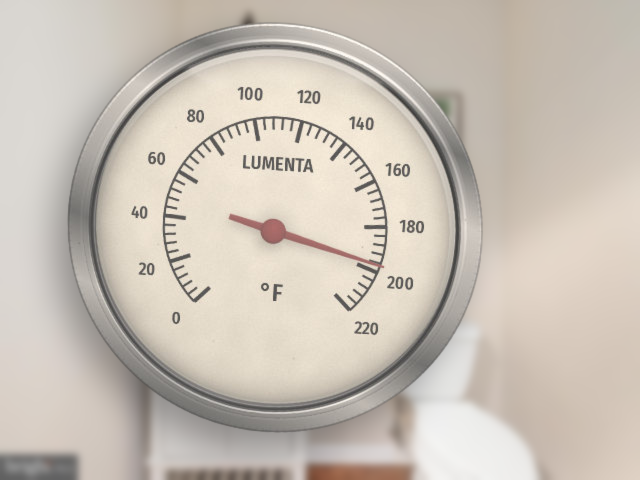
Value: 196°F
